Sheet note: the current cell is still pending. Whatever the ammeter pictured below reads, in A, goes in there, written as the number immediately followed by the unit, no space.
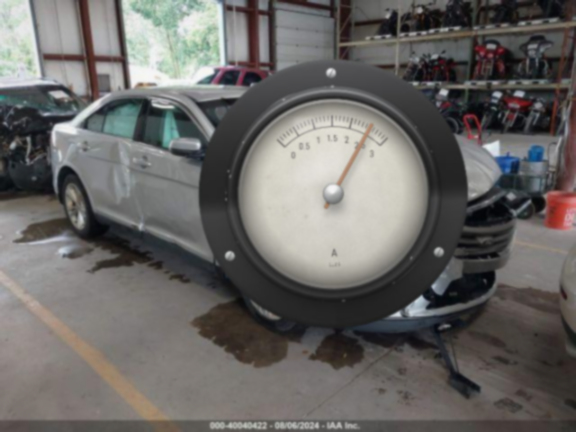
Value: 2.5A
